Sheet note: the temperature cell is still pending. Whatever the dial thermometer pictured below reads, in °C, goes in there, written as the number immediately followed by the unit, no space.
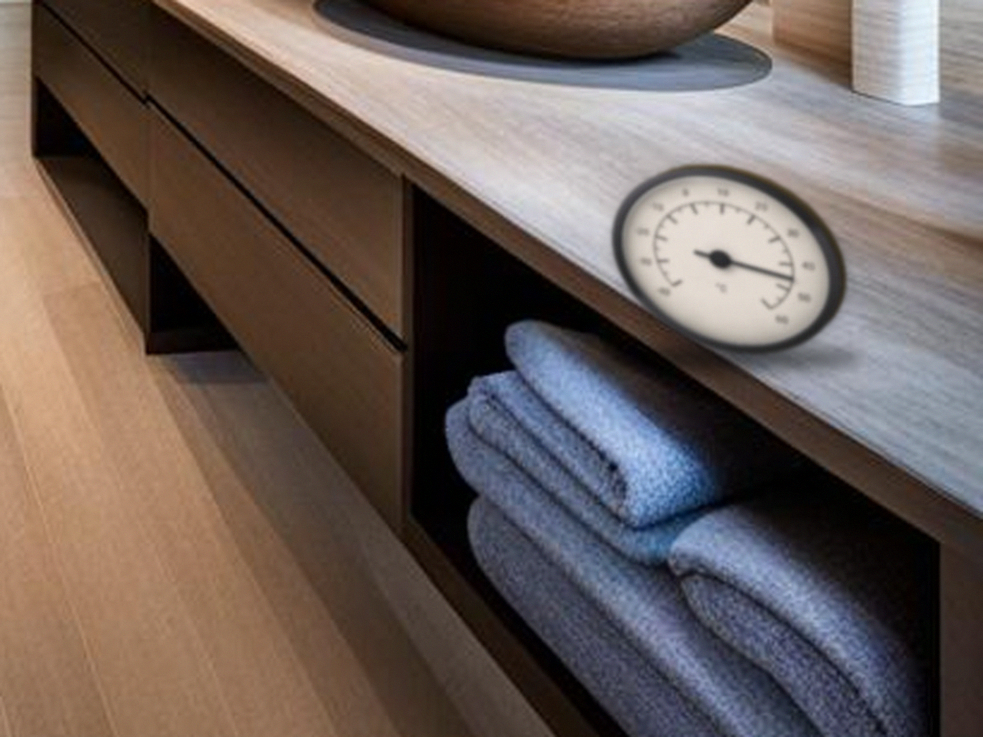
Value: 45°C
